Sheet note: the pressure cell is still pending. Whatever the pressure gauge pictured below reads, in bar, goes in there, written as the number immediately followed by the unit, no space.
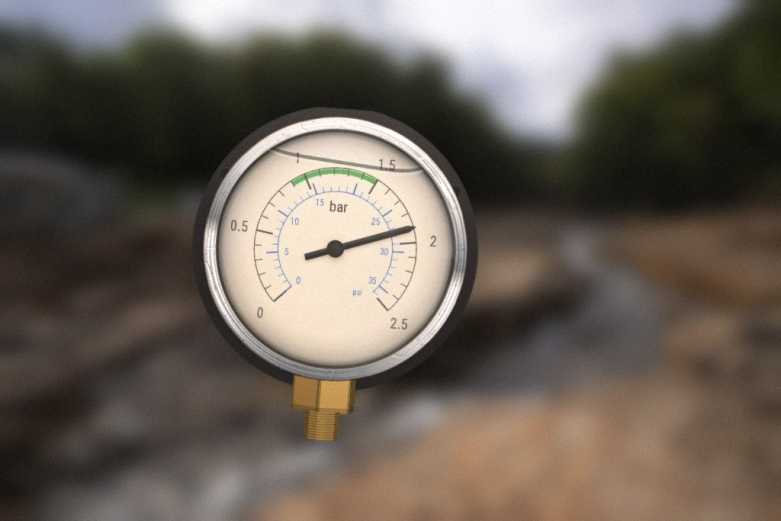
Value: 1.9bar
